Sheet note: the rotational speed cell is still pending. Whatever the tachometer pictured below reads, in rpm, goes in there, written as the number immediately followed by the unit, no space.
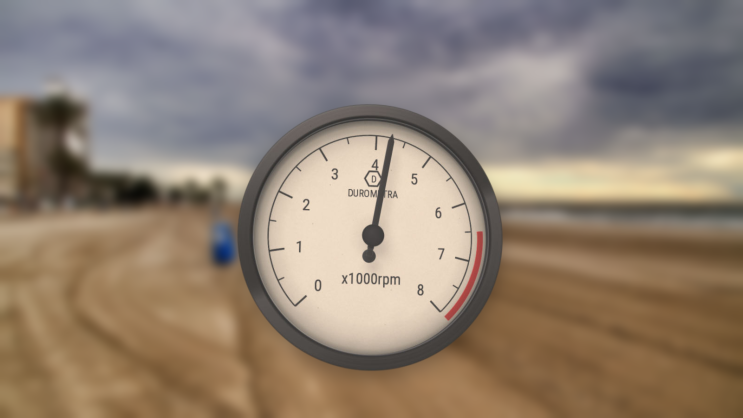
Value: 4250rpm
